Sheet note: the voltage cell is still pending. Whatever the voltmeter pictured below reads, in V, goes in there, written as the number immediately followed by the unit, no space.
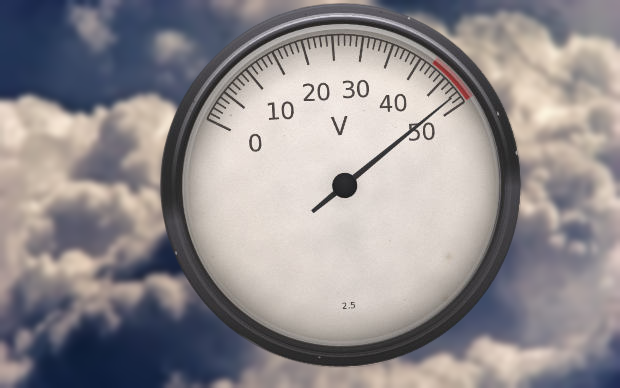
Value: 48V
